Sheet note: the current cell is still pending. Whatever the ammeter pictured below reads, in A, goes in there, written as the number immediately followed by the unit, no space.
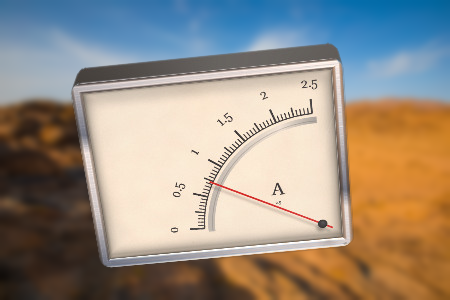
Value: 0.75A
